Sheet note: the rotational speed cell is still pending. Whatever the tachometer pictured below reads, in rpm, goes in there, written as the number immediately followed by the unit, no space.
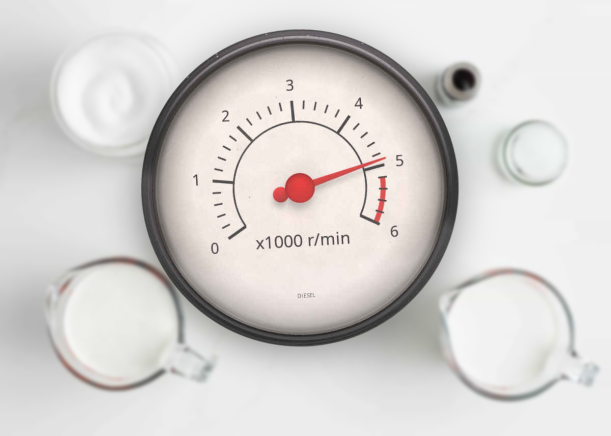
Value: 4900rpm
